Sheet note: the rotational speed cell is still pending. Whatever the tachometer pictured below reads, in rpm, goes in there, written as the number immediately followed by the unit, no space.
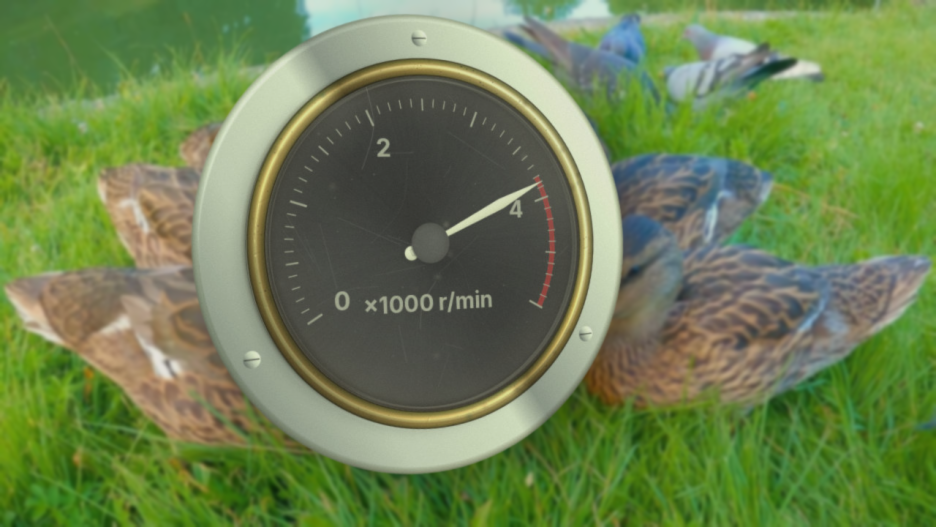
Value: 3850rpm
